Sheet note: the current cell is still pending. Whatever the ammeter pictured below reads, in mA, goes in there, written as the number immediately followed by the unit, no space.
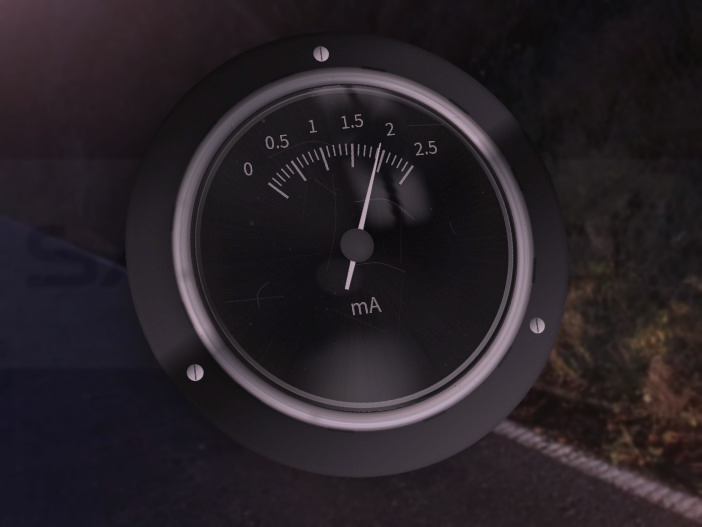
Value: 1.9mA
